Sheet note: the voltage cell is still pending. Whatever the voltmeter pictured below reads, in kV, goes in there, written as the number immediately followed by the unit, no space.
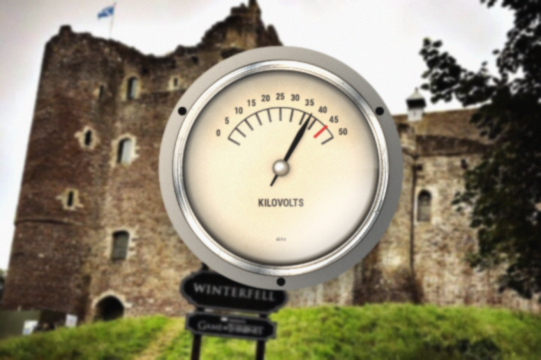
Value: 37.5kV
